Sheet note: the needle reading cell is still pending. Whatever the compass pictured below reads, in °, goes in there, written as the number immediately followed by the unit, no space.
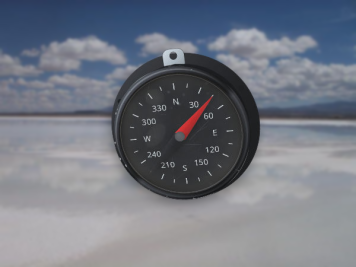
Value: 45°
